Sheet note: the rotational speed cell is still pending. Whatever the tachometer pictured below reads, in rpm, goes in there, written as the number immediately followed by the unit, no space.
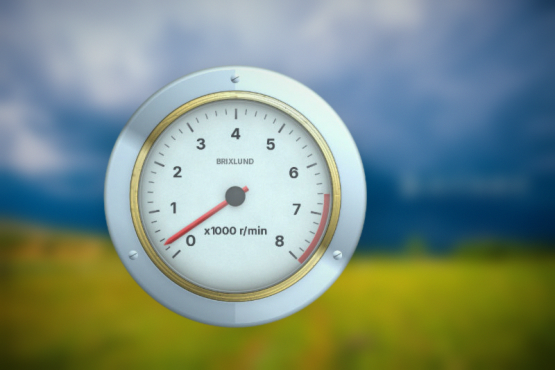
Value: 300rpm
